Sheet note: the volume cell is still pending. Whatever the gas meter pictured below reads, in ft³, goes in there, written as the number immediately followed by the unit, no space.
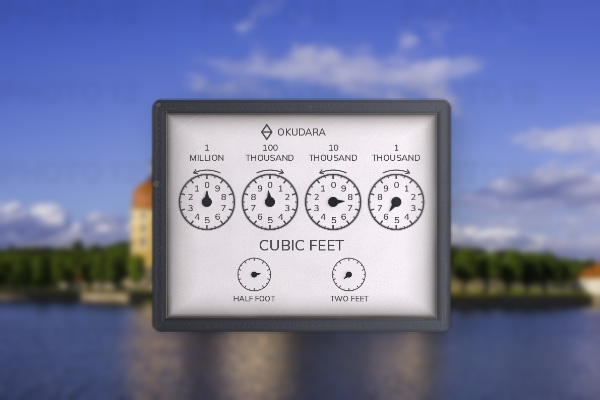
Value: 997600ft³
